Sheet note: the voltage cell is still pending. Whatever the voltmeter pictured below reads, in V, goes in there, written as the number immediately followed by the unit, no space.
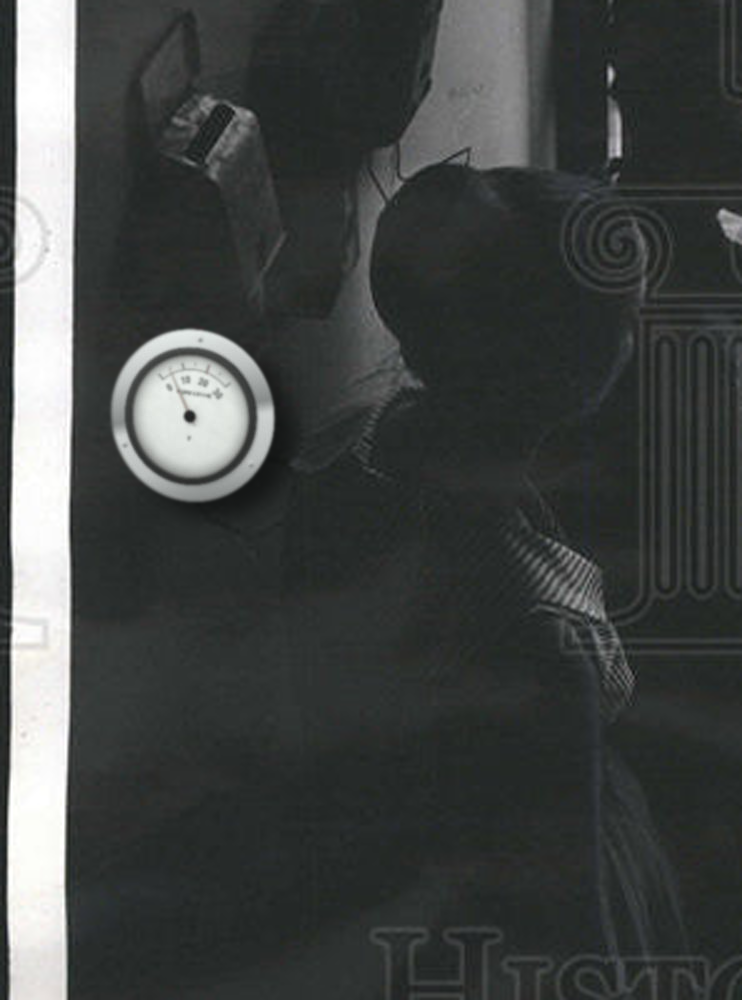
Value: 5V
